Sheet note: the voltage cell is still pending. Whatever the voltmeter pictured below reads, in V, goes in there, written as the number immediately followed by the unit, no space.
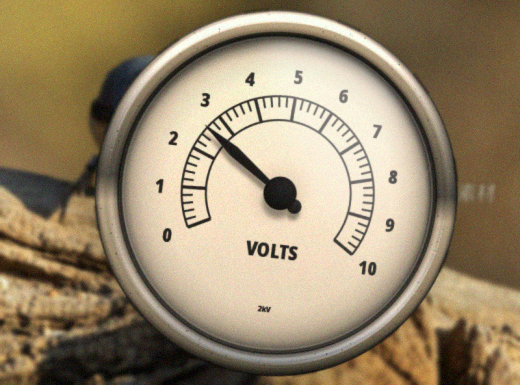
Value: 2.6V
